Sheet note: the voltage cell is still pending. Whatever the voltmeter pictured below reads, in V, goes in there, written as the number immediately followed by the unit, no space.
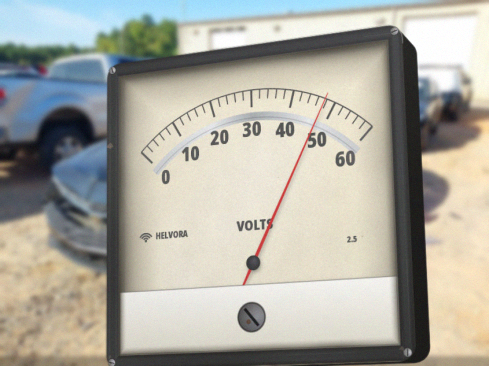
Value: 48V
